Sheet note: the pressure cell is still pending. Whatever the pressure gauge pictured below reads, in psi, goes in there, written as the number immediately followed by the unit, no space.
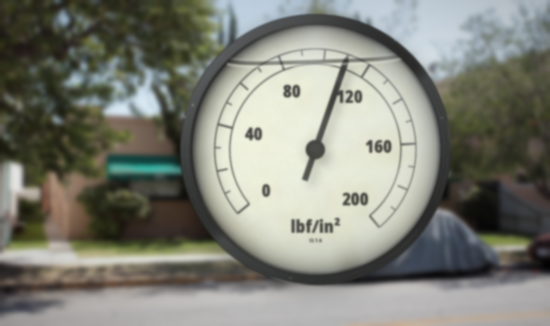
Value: 110psi
